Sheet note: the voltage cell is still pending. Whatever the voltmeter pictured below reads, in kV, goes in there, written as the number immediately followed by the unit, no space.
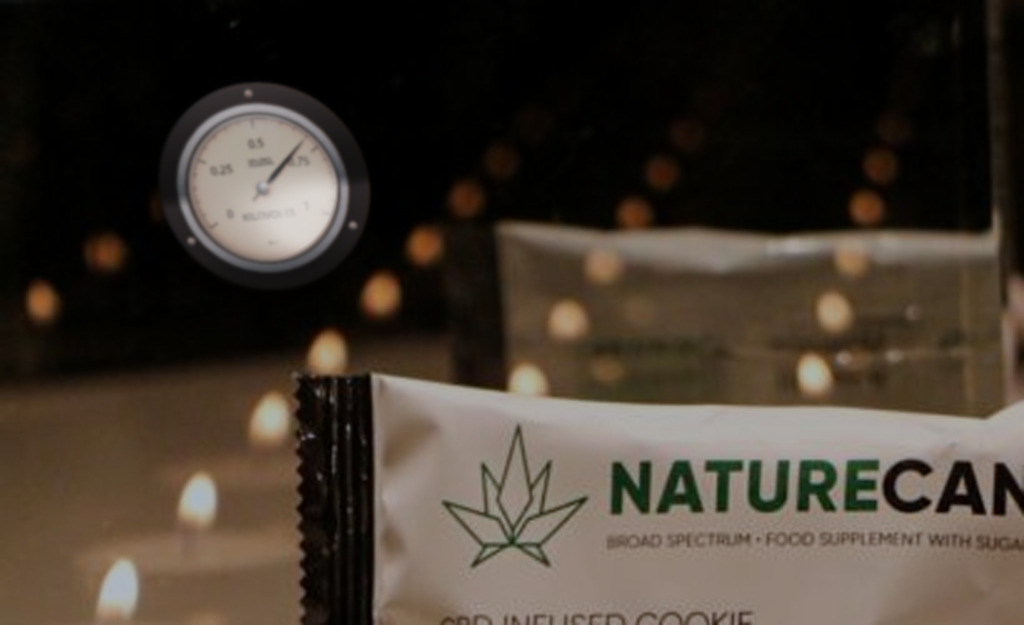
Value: 0.7kV
